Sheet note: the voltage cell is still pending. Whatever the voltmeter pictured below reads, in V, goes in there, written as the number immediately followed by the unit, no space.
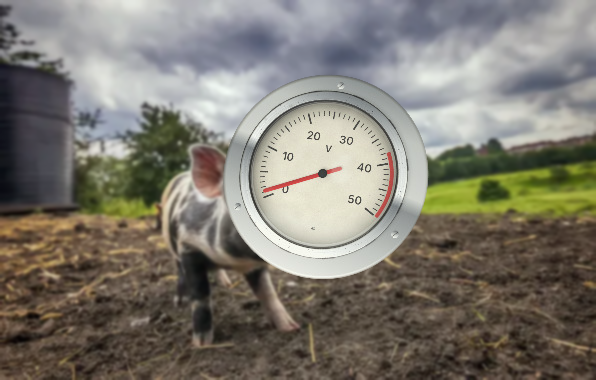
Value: 1V
